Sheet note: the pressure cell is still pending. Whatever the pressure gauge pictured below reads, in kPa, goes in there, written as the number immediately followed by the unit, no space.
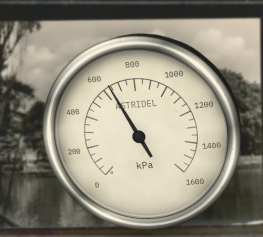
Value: 650kPa
